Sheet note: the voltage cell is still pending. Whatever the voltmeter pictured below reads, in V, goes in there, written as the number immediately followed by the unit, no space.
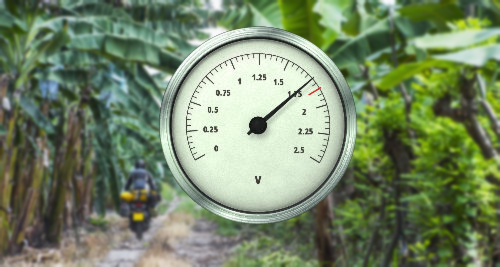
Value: 1.75V
